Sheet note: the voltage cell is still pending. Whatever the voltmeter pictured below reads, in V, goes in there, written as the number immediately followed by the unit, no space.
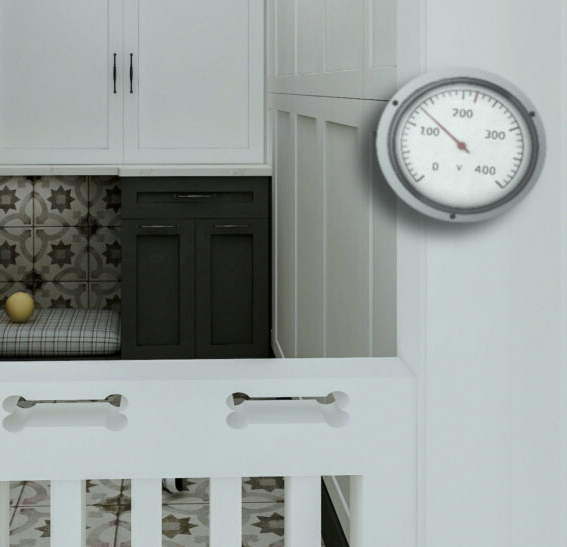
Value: 130V
